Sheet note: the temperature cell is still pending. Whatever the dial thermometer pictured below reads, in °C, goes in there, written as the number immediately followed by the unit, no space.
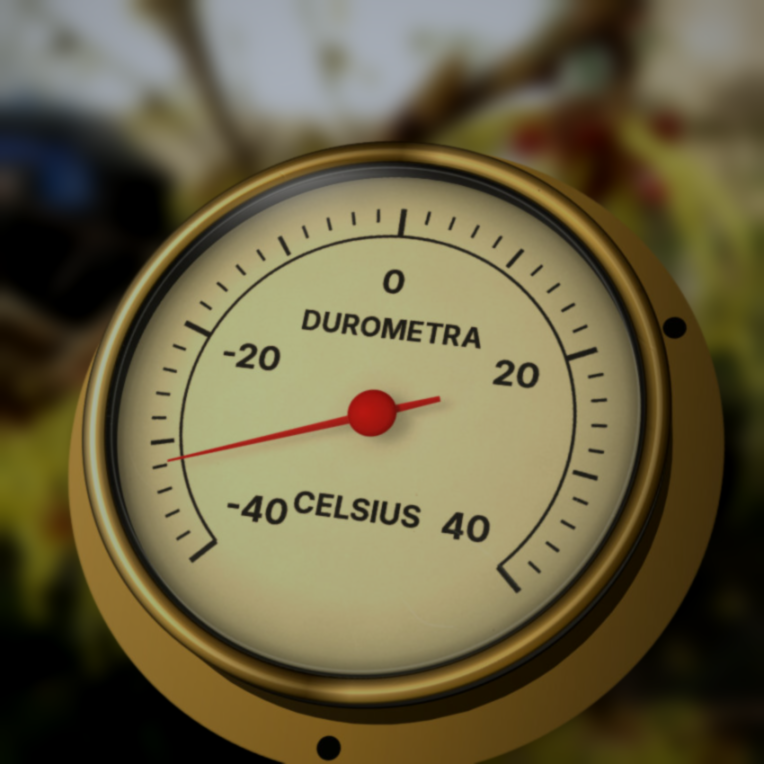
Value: -32°C
